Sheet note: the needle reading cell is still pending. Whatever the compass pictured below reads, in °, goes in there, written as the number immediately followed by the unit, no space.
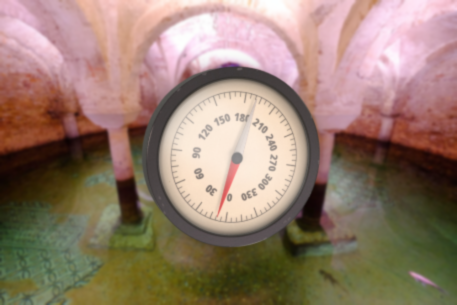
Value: 10°
